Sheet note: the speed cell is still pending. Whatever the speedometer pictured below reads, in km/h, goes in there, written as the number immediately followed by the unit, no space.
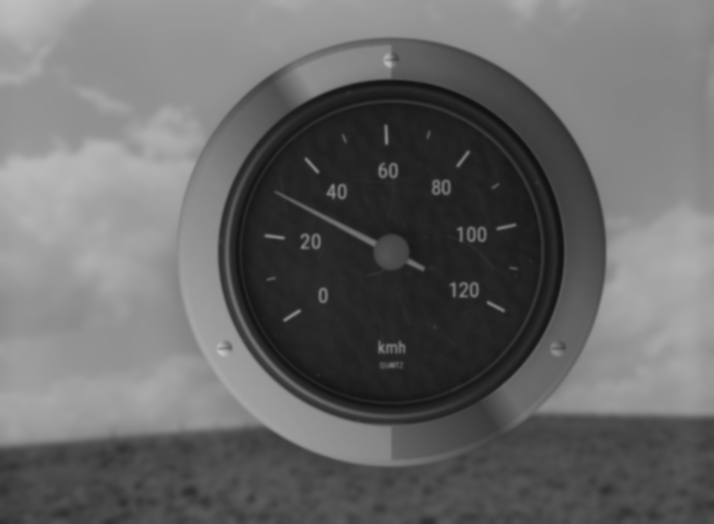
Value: 30km/h
